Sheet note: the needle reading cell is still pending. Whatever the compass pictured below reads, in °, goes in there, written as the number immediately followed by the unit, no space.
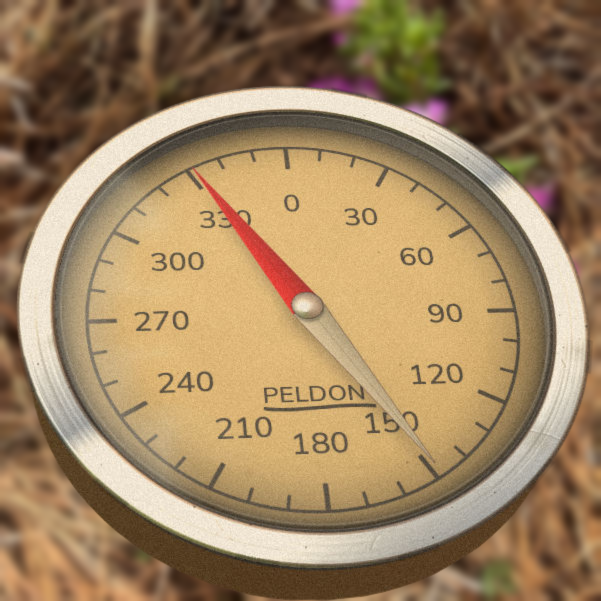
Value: 330°
